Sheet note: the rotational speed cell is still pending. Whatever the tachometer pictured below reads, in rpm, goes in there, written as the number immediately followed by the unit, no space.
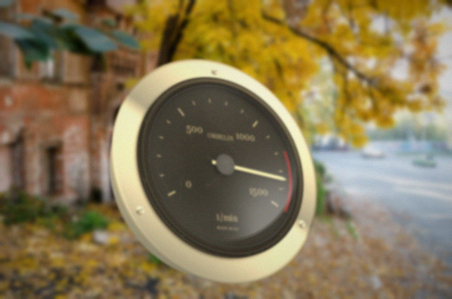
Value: 1350rpm
